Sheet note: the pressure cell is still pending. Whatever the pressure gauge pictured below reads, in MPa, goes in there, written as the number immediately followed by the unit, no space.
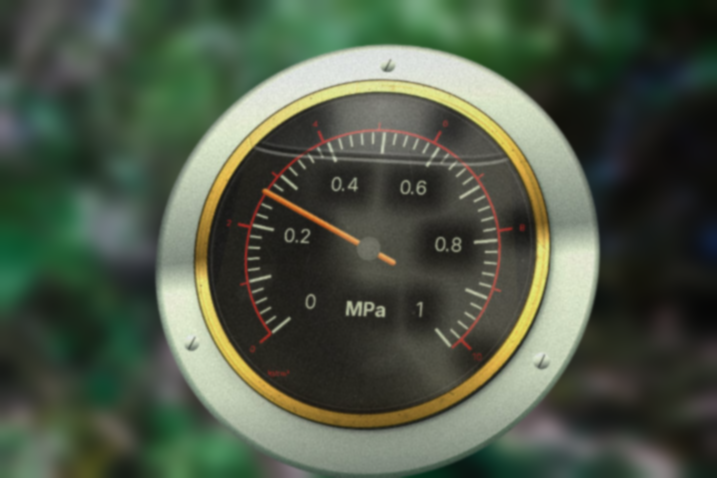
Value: 0.26MPa
